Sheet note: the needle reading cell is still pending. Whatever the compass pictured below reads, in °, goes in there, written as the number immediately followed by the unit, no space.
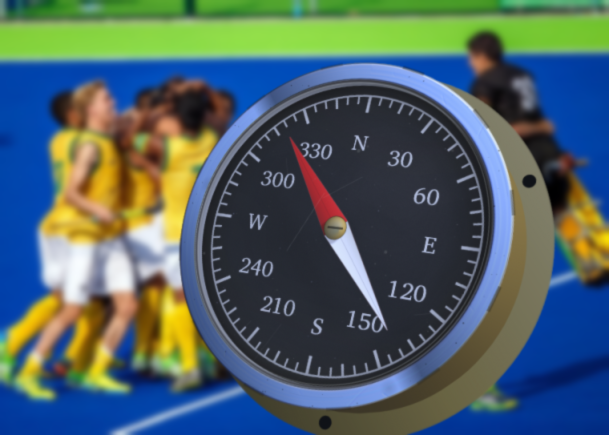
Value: 320°
